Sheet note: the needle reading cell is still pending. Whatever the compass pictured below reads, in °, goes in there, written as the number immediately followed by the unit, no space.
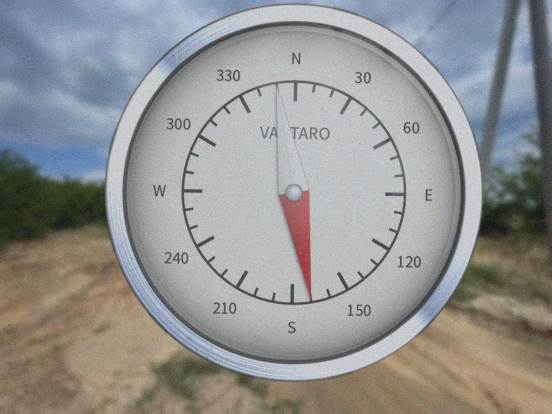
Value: 170°
